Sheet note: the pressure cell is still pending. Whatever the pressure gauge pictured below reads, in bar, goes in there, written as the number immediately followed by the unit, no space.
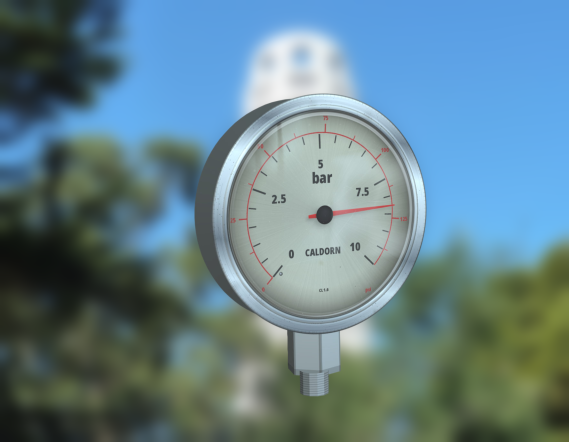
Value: 8.25bar
